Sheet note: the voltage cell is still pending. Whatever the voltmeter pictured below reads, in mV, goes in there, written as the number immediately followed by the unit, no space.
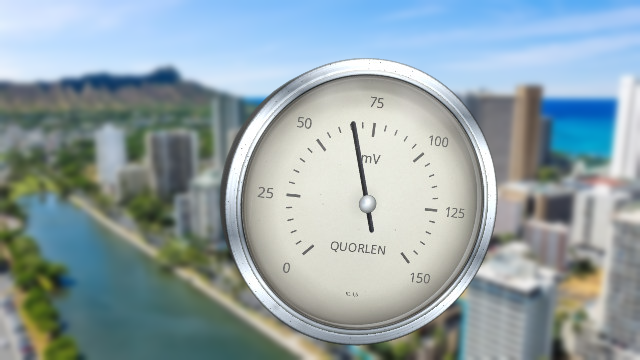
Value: 65mV
